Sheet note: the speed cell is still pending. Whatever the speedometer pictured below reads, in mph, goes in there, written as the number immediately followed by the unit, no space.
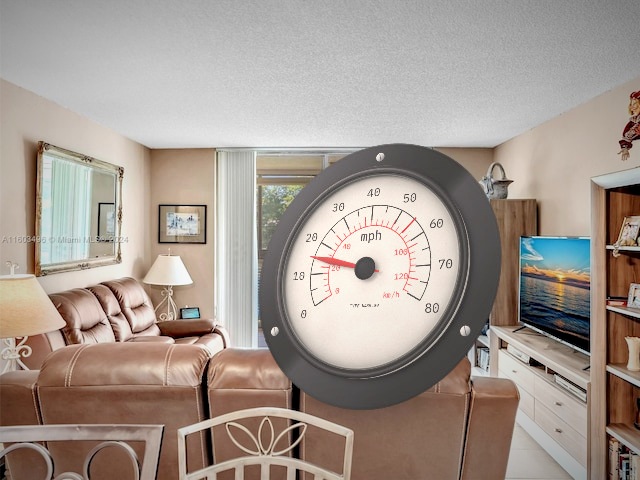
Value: 15mph
